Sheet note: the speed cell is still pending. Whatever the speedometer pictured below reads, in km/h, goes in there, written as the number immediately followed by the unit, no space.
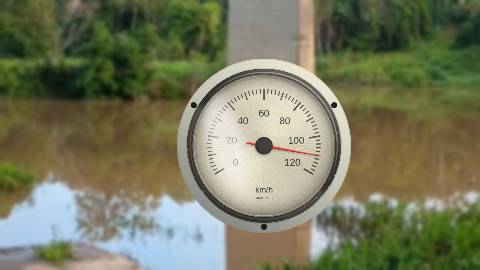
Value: 110km/h
